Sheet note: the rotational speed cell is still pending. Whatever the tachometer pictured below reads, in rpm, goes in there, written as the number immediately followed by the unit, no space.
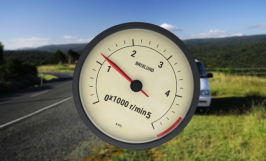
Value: 1200rpm
